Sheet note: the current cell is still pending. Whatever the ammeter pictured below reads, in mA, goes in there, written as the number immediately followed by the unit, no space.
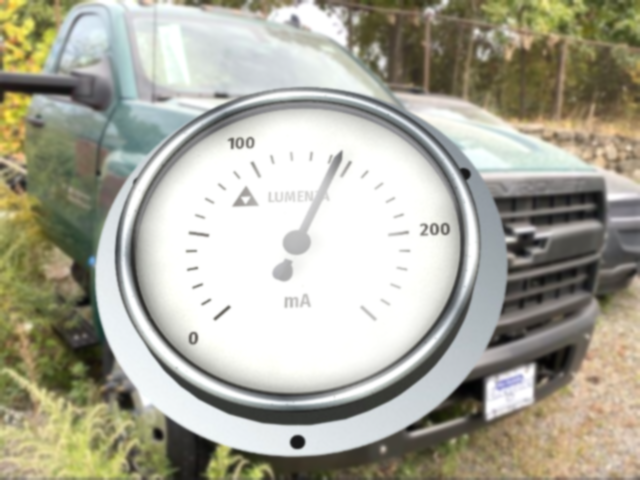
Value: 145mA
